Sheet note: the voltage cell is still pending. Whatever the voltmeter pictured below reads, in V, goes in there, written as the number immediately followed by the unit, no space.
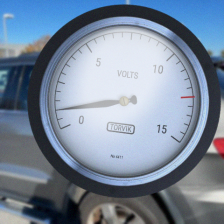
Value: 1V
